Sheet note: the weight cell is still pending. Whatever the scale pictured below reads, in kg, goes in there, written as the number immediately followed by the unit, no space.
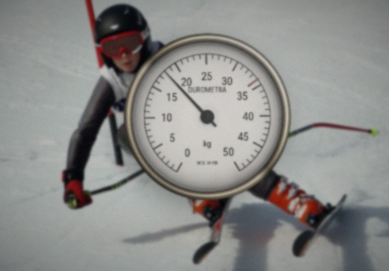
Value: 18kg
